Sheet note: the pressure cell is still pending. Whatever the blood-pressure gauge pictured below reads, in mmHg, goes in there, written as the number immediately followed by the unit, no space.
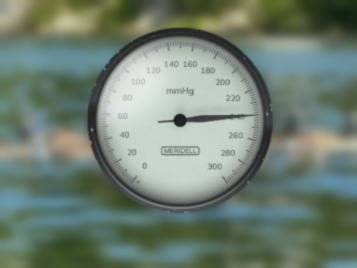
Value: 240mmHg
